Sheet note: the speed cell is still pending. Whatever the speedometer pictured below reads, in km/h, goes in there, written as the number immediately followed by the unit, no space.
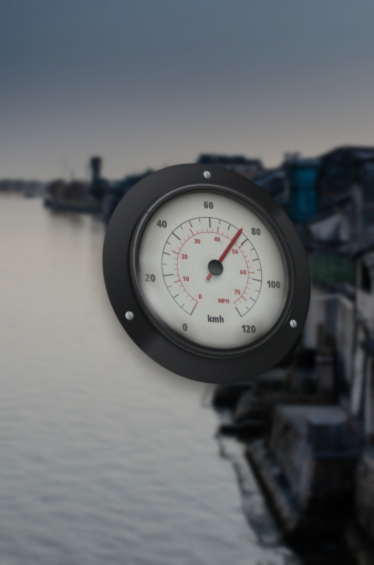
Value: 75km/h
